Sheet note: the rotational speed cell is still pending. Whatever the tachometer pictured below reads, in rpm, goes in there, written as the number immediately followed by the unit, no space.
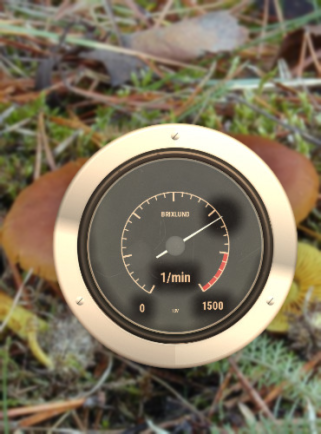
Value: 1050rpm
